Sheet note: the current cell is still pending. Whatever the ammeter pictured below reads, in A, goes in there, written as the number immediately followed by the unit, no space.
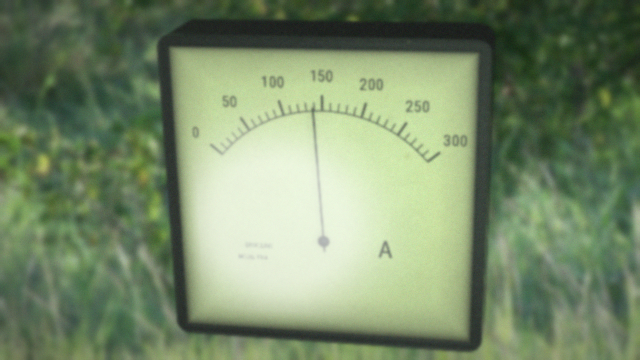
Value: 140A
